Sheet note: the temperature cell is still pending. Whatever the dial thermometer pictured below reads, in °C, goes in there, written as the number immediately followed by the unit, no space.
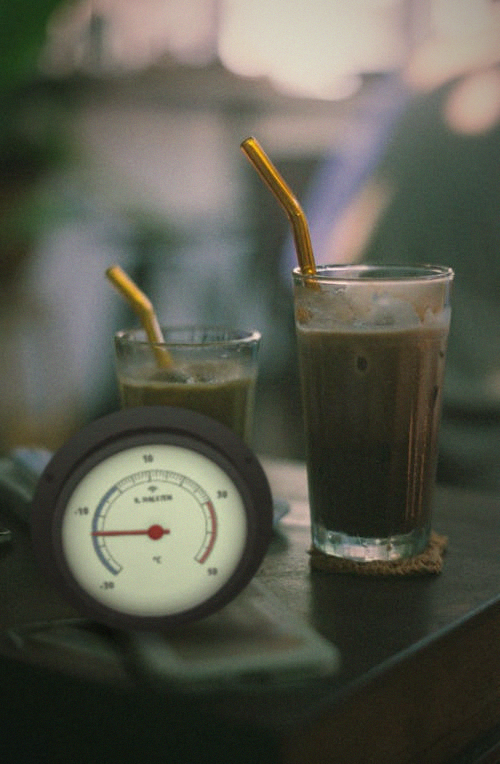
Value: -15°C
